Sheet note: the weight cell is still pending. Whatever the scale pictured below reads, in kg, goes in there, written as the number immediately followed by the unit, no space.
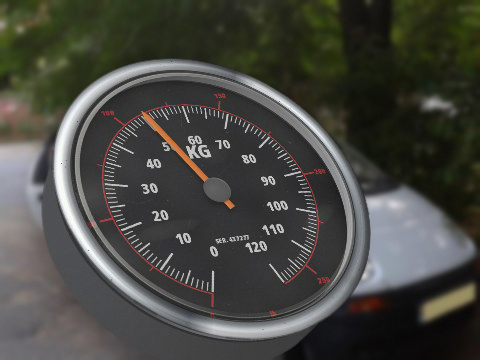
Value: 50kg
